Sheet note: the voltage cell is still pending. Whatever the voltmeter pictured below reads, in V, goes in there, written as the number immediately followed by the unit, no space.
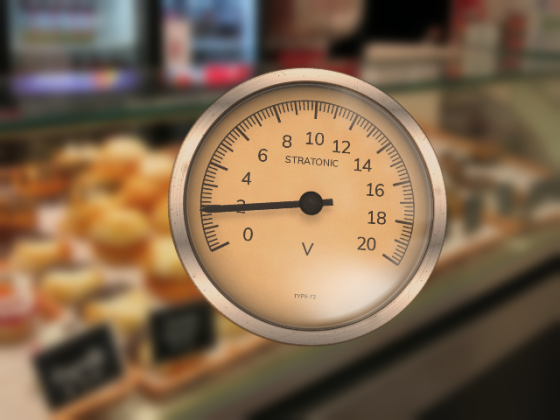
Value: 1.8V
